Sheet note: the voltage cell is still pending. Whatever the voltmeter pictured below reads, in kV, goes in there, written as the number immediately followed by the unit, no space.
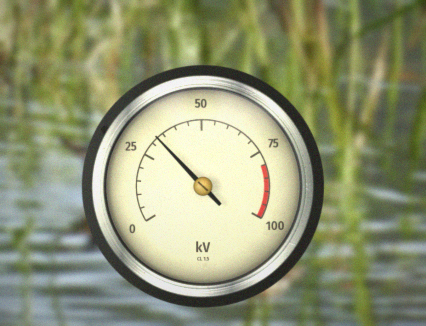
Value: 32.5kV
